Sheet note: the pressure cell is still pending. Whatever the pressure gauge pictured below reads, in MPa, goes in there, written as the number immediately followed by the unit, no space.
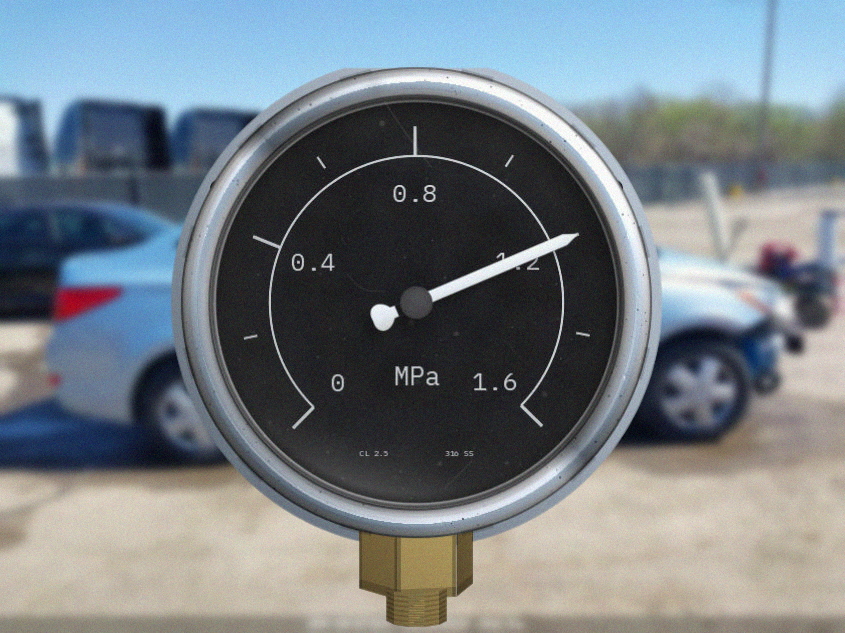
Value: 1.2MPa
